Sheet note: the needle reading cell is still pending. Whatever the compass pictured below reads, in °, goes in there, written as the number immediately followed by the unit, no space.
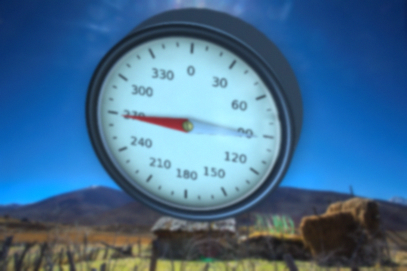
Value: 270°
